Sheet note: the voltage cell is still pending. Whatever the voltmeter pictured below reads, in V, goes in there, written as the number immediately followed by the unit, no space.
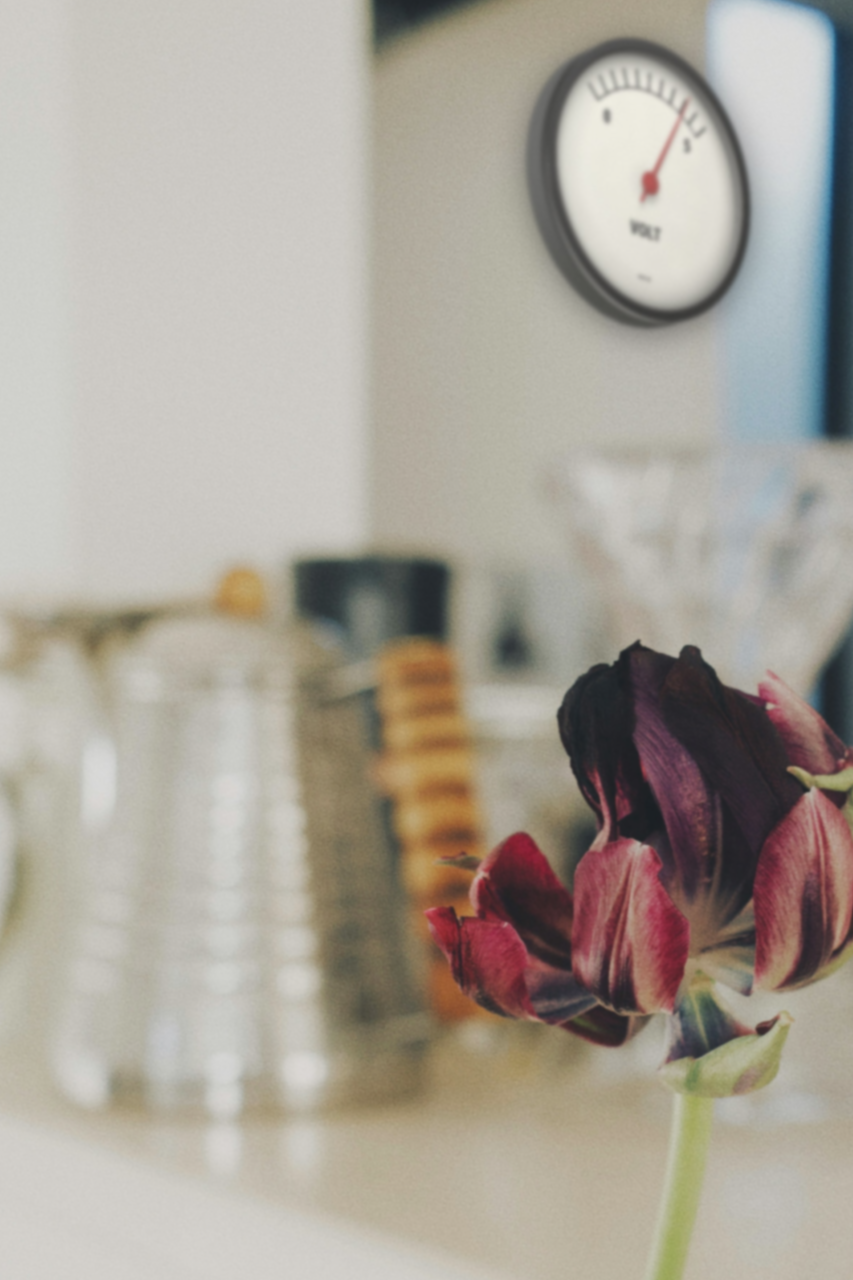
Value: 4V
